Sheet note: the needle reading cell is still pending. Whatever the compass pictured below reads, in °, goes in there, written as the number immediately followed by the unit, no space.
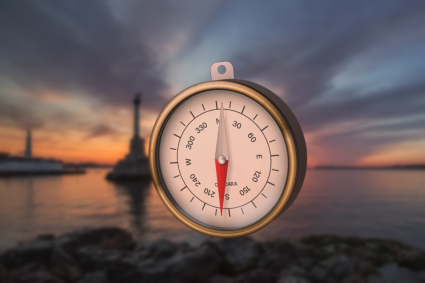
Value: 187.5°
